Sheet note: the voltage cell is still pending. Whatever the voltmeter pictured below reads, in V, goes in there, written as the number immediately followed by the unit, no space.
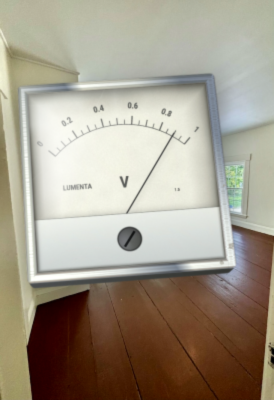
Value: 0.9V
